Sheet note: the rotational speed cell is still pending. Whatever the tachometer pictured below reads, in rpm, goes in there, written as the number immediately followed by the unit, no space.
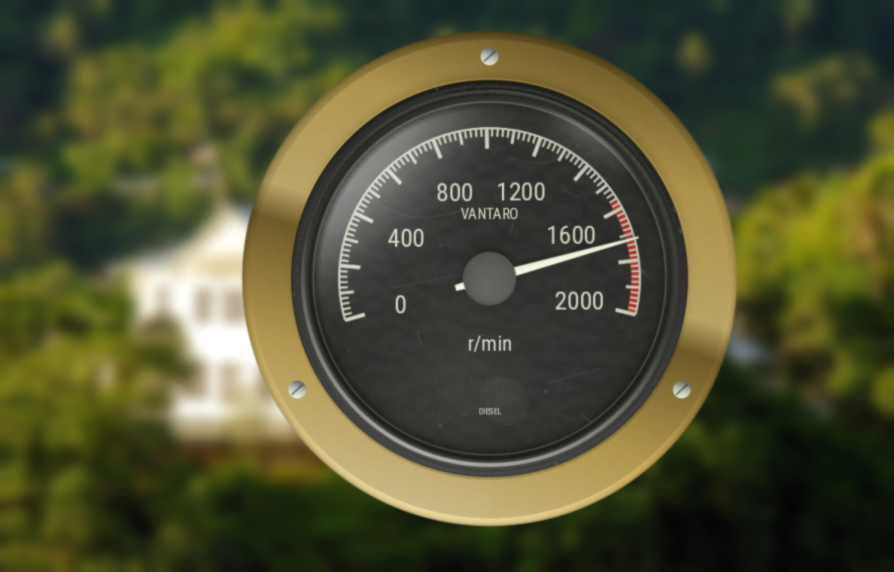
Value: 1720rpm
